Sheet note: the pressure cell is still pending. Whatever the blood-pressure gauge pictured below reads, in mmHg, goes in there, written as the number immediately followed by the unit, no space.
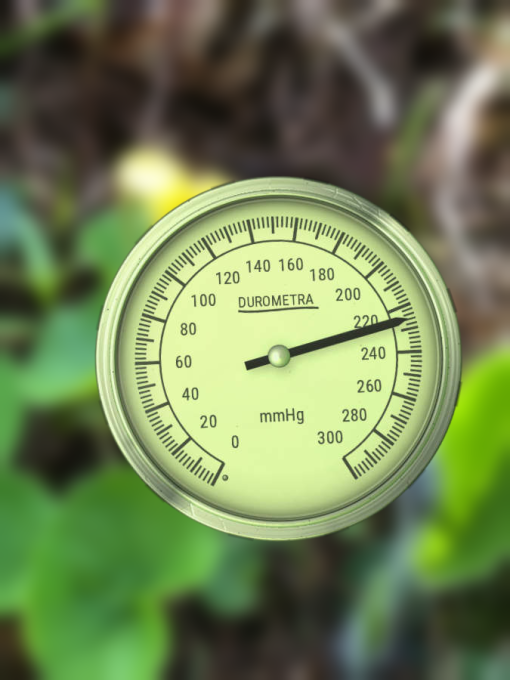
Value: 226mmHg
